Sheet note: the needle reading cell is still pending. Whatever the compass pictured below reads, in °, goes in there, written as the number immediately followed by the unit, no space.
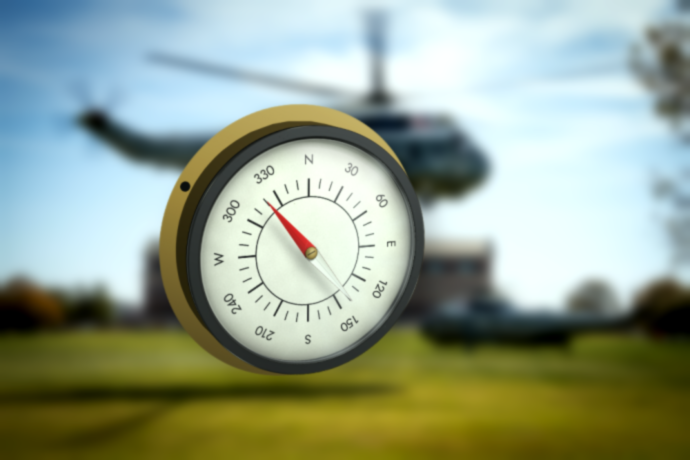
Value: 320°
